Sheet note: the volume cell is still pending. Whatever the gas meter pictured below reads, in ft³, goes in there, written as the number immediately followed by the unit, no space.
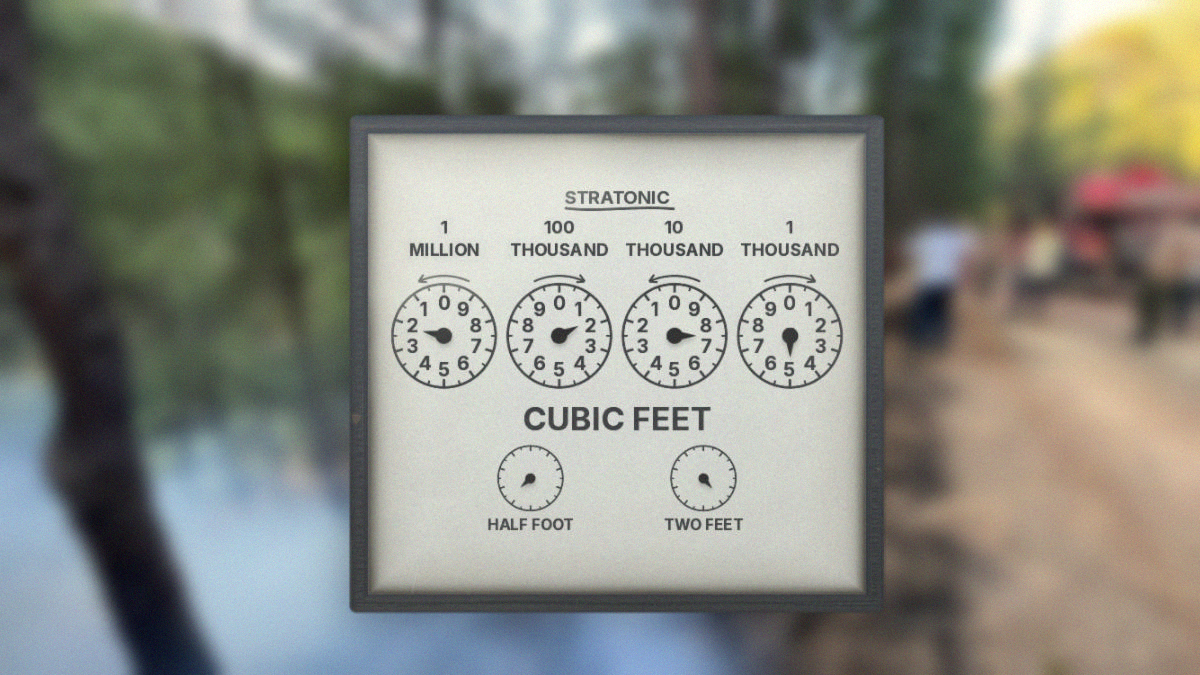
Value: 217500ft³
